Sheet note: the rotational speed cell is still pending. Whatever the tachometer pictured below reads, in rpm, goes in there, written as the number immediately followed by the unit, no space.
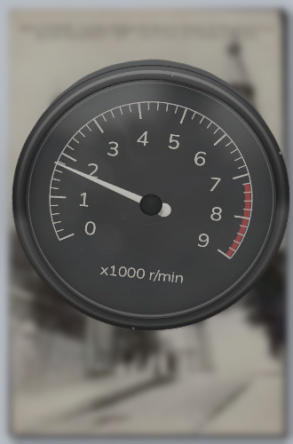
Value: 1800rpm
